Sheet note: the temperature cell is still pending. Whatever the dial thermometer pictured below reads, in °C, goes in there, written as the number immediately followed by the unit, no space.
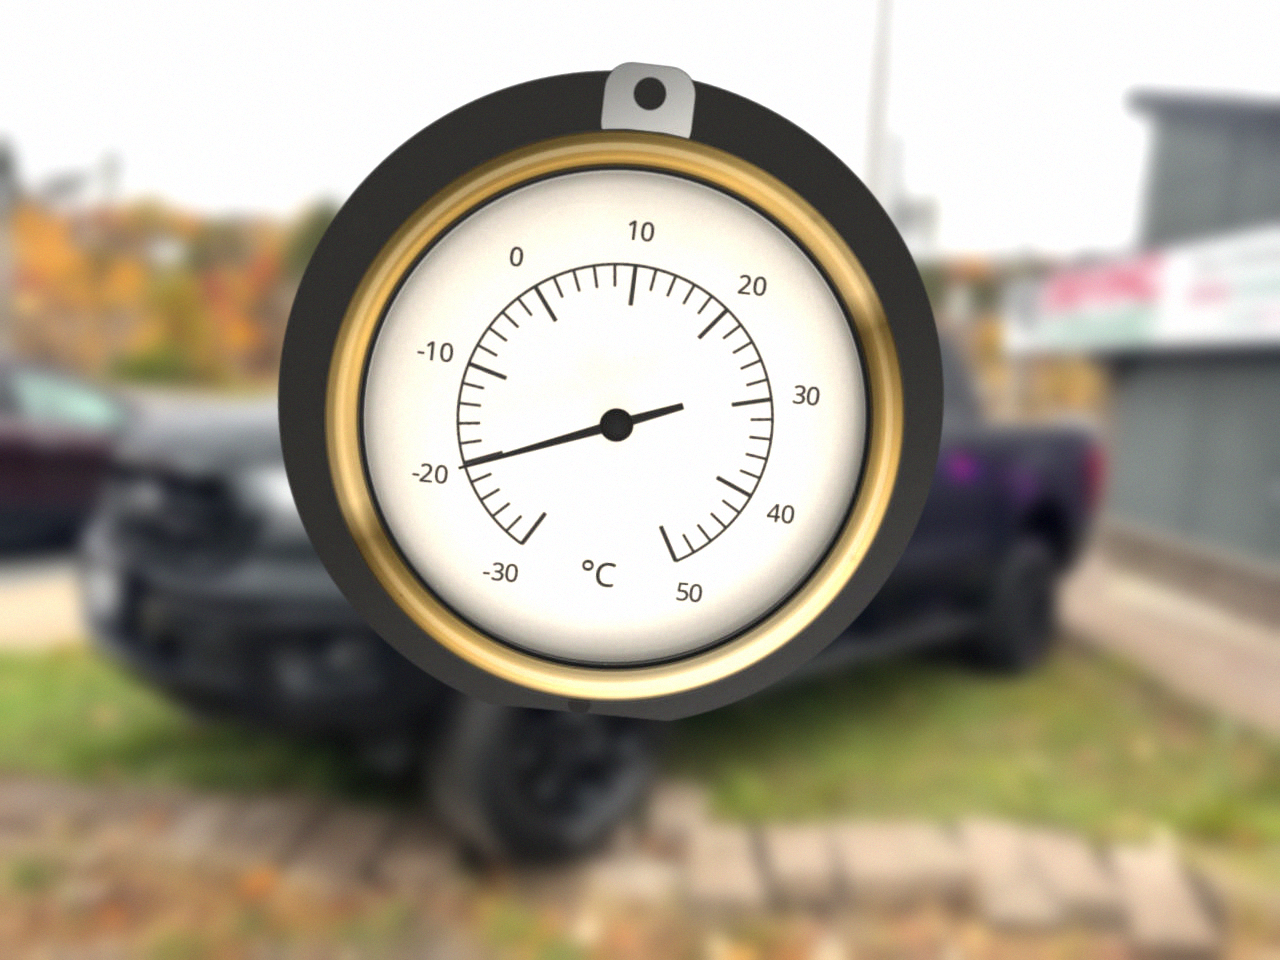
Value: -20°C
